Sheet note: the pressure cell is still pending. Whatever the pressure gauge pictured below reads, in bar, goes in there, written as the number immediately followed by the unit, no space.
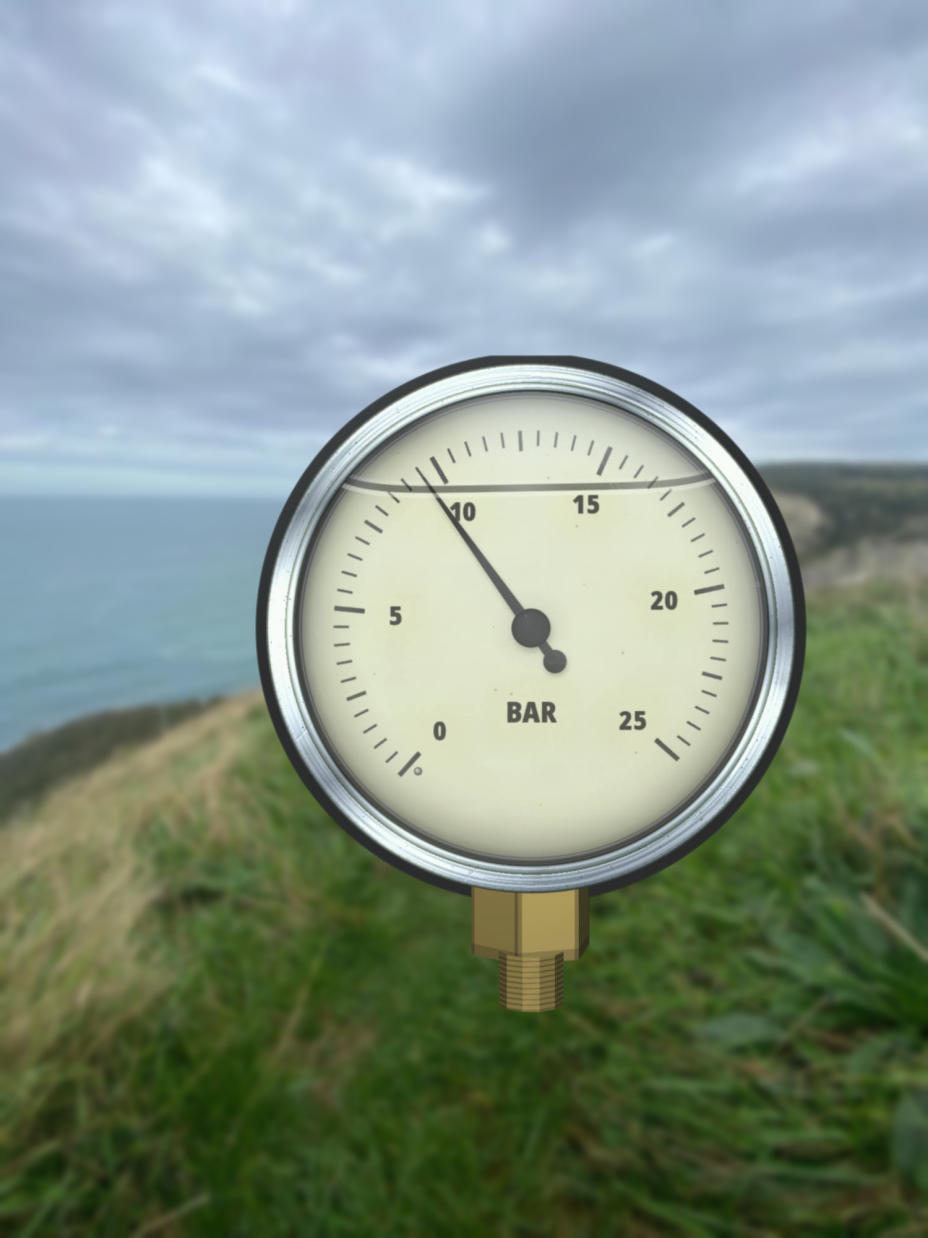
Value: 9.5bar
